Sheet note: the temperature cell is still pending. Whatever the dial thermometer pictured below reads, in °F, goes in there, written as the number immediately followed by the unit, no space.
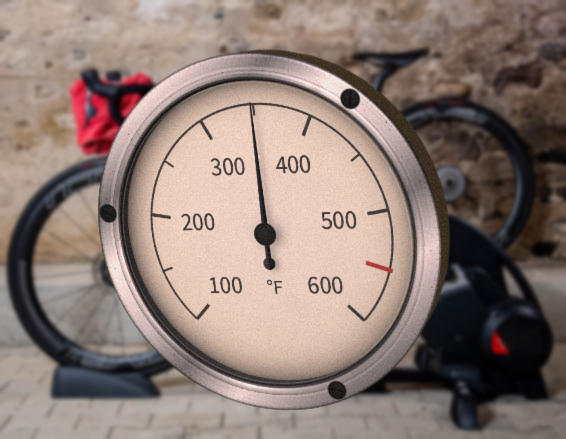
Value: 350°F
